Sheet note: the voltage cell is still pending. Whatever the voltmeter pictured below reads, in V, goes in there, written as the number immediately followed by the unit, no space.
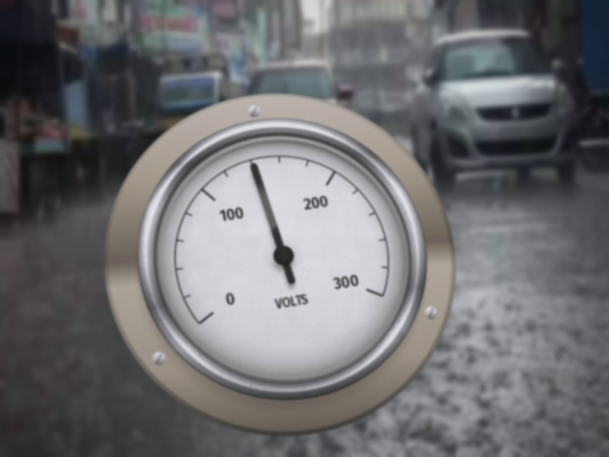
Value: 140V
